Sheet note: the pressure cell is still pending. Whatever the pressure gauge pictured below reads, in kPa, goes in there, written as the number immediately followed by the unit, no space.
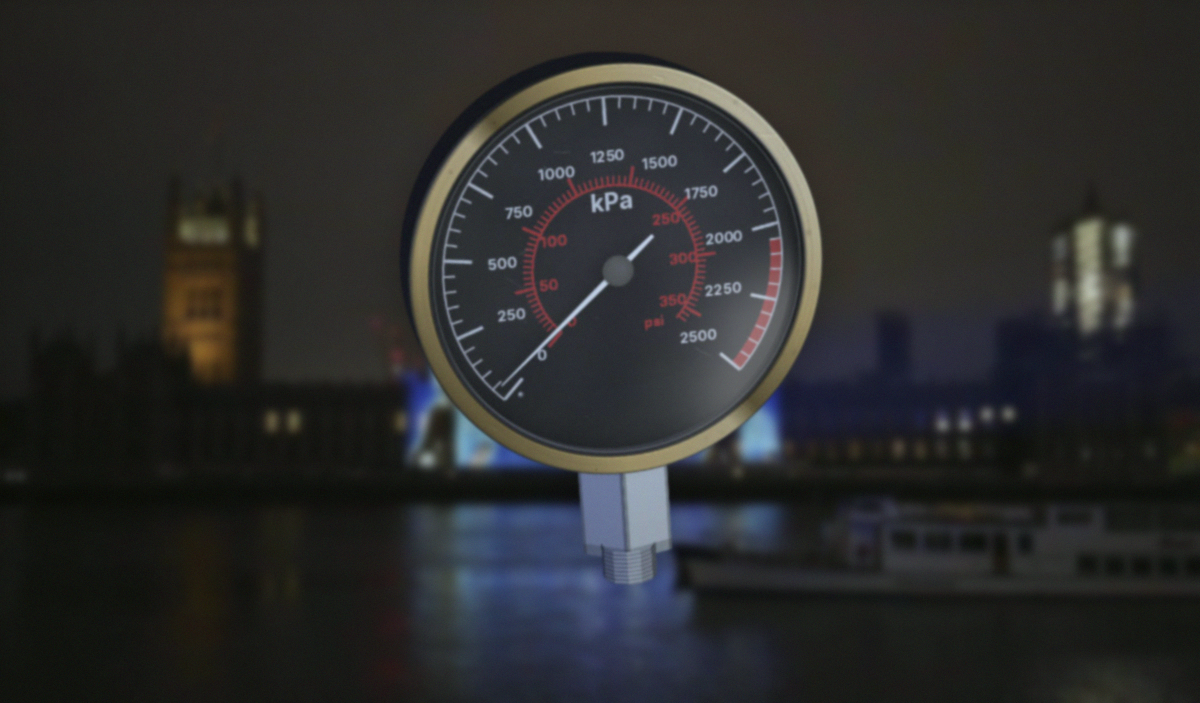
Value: 50kPa
